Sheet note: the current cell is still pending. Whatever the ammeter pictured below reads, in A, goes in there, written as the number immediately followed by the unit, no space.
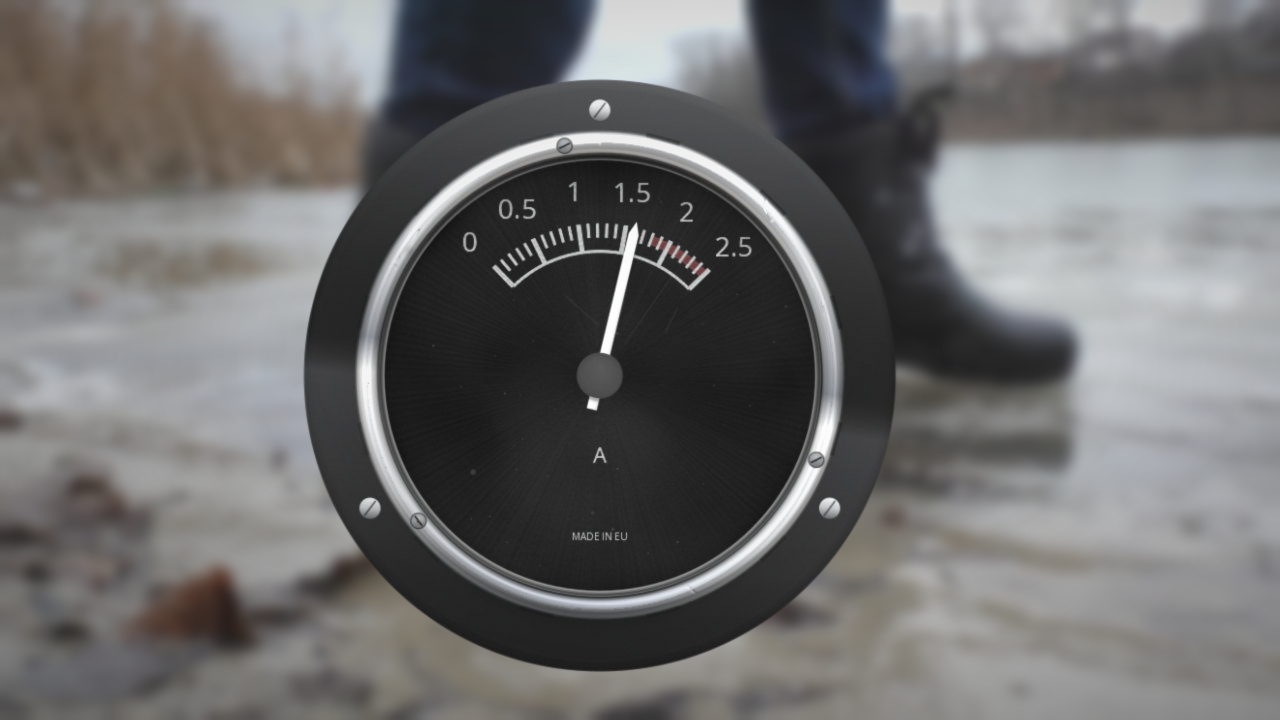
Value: 1.6A
